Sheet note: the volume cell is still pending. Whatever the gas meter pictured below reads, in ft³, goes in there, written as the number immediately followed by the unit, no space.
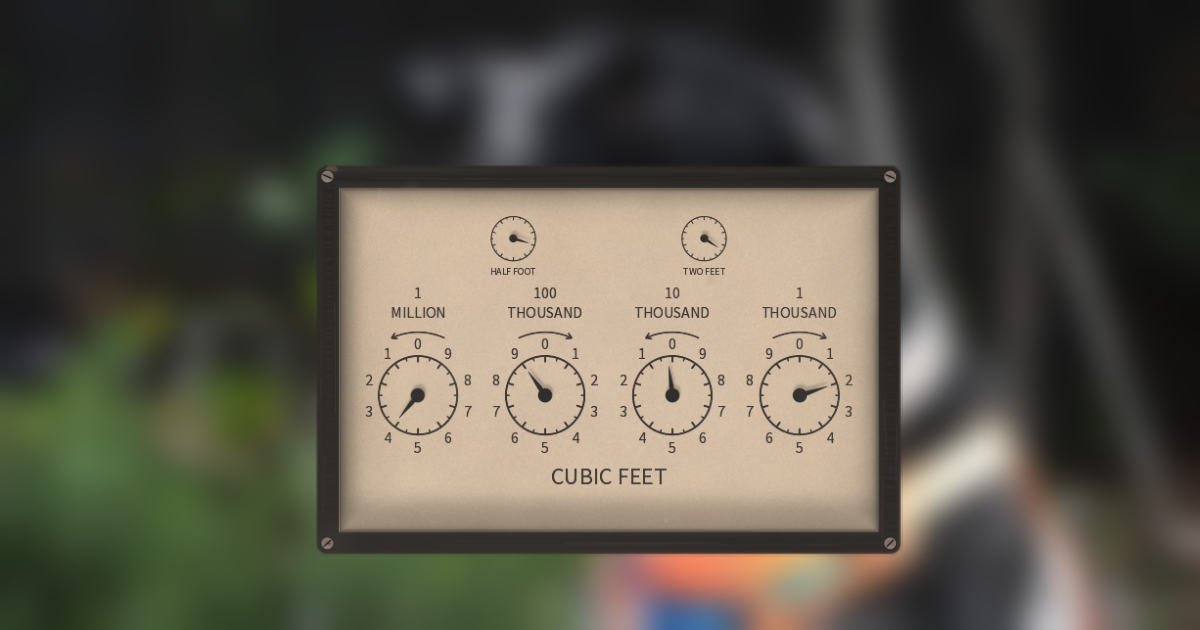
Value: 390200ft³
